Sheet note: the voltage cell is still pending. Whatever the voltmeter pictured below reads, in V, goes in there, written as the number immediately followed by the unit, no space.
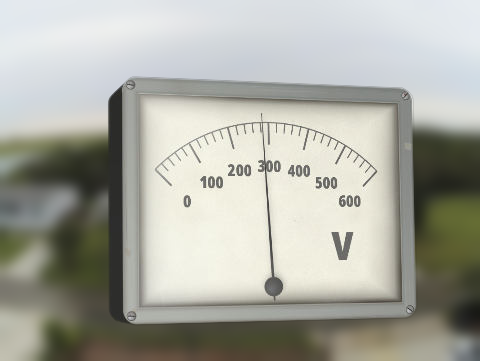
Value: 280V
